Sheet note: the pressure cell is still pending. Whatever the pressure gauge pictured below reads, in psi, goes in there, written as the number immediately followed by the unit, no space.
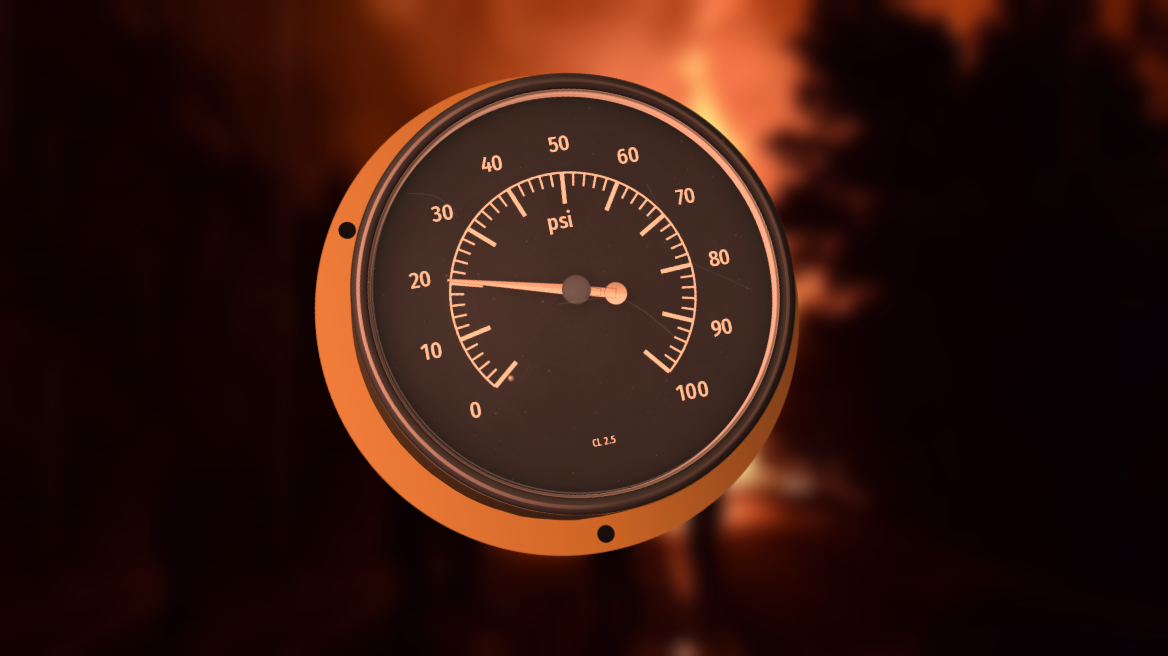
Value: 20psi
